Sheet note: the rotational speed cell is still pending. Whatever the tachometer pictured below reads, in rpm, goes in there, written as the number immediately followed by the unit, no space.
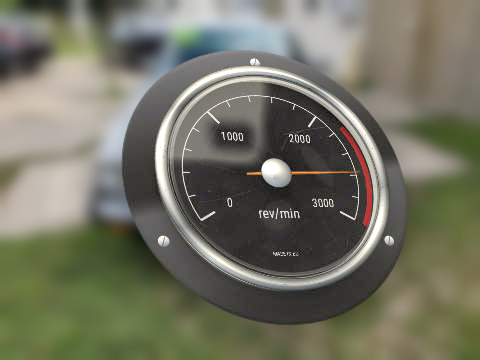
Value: 2600rpm
